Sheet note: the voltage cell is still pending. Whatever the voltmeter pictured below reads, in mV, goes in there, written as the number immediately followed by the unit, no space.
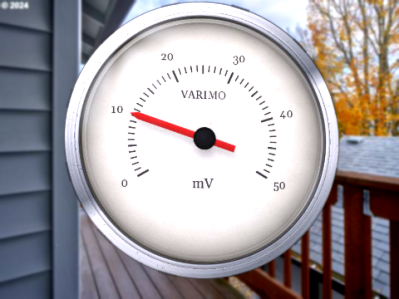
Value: 10mV
